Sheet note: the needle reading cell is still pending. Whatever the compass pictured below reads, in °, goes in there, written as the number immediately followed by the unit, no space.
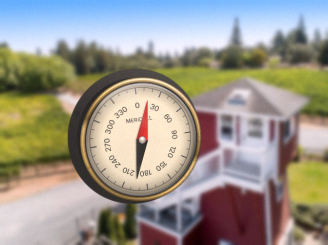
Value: 15°
